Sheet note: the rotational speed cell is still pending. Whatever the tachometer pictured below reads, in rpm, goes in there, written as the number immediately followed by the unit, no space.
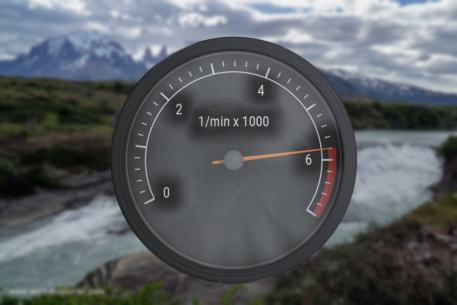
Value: 5800rpm
